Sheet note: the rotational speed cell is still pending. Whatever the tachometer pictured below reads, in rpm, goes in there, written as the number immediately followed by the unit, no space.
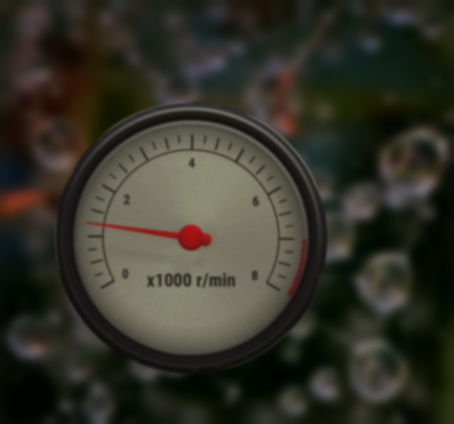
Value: 1250rpm
